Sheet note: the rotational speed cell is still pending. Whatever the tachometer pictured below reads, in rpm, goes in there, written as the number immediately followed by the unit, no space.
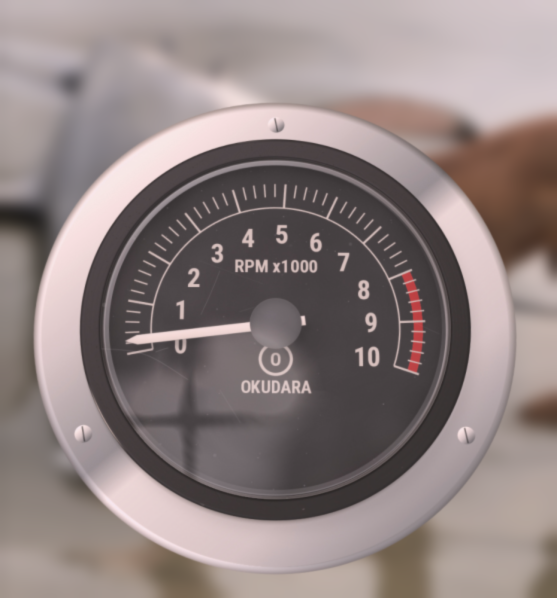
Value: 200rpm
